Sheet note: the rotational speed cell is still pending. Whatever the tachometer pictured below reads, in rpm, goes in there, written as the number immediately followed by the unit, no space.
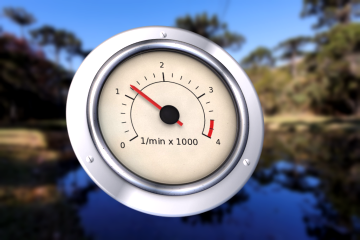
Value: 1200rpm
